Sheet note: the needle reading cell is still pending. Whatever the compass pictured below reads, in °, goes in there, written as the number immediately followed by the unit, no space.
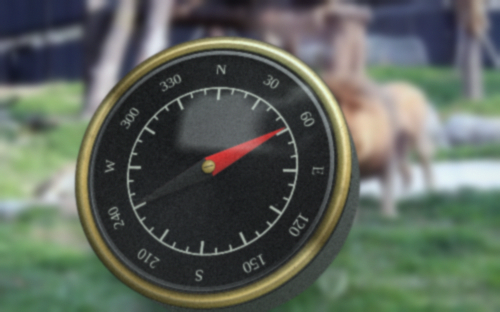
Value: 60°
